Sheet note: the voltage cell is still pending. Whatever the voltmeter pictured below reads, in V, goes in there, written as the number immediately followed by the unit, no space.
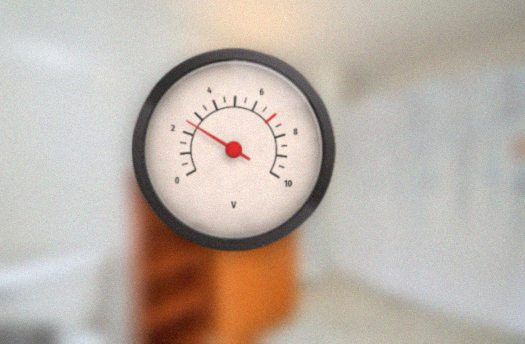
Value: 2.5V
